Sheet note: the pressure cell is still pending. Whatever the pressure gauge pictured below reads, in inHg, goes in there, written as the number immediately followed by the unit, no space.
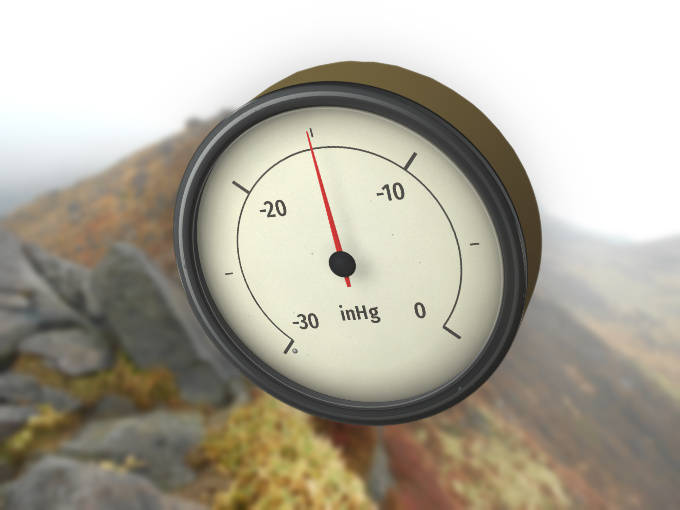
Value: -15inHg
